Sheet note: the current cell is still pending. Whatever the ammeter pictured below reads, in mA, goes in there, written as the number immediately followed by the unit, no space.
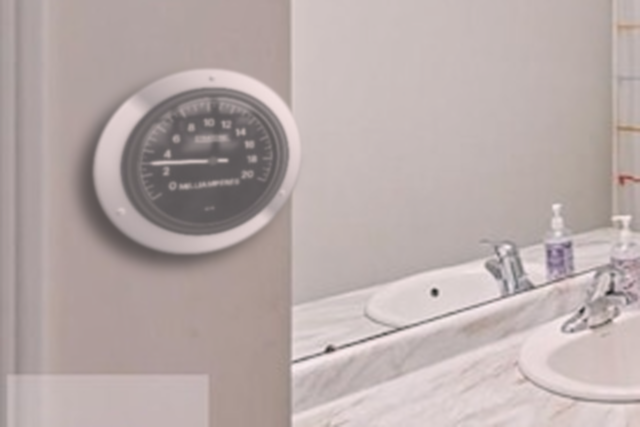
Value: 3mA
